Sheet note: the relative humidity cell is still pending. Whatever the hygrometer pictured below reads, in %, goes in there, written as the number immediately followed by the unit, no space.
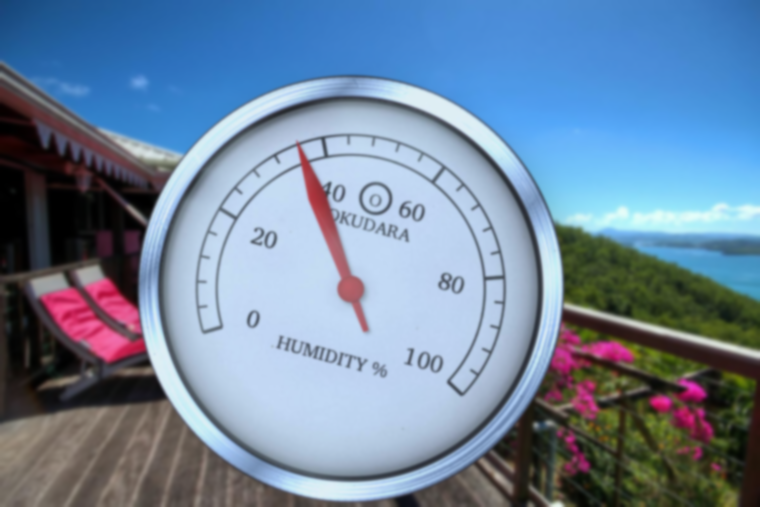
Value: 36%
